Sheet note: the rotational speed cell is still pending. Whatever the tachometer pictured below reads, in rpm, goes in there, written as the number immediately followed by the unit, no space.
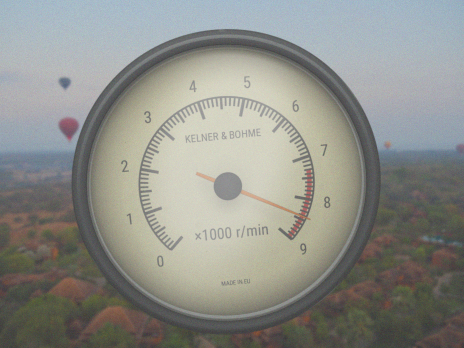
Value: 8400rpm
